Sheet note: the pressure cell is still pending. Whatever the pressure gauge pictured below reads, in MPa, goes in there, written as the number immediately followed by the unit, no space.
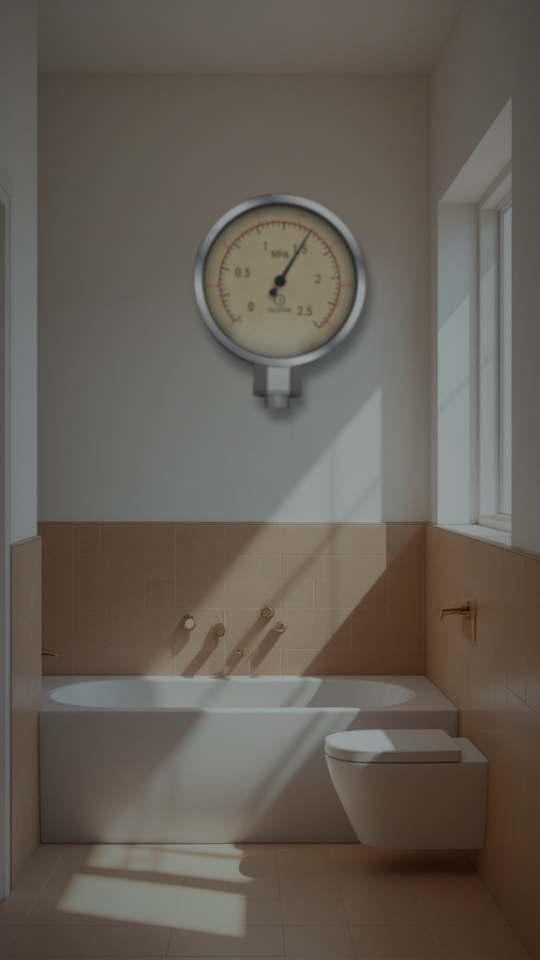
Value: 1.5MPa
